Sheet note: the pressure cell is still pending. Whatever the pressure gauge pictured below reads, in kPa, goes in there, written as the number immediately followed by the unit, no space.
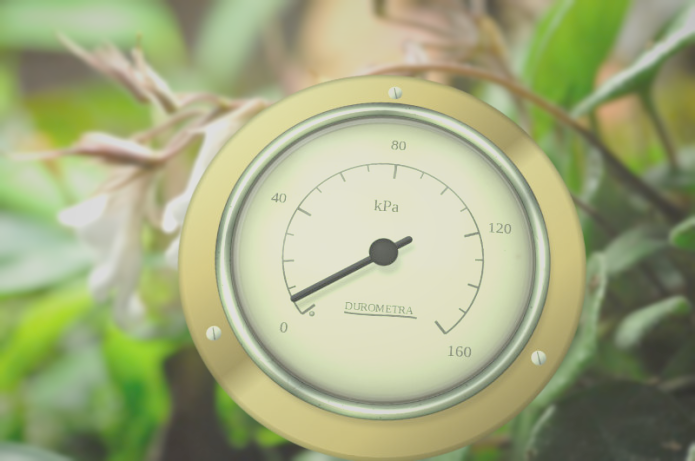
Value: 5kPa
